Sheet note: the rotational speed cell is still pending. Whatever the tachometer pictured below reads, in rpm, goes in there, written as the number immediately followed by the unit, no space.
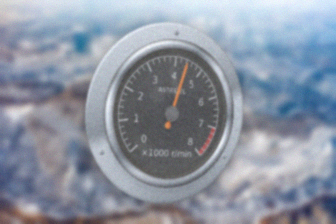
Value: 4400rpm
